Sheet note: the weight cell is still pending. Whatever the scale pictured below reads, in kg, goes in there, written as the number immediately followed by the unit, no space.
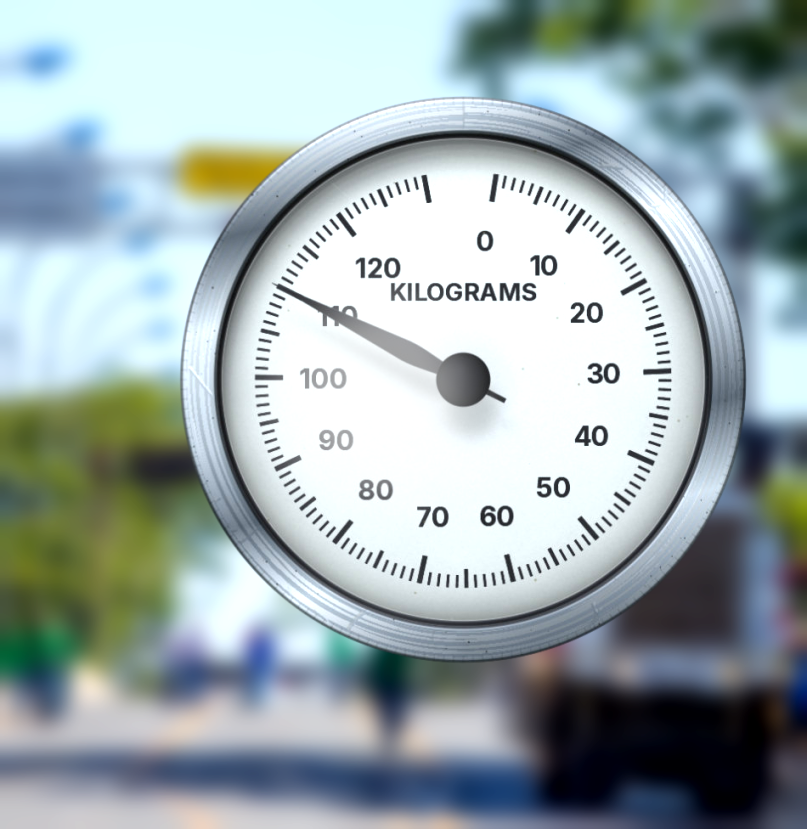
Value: 110kg
